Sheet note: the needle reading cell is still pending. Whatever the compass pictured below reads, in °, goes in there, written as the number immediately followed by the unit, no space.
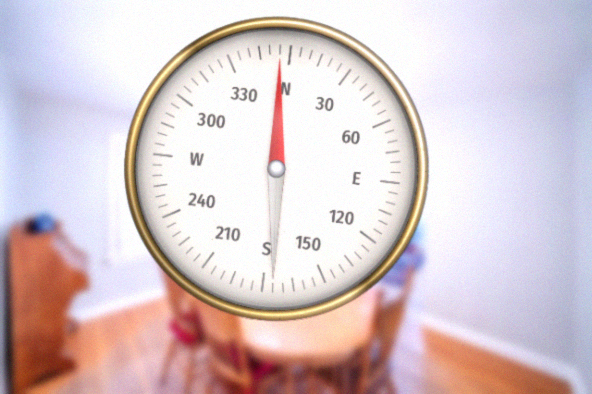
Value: 355°
